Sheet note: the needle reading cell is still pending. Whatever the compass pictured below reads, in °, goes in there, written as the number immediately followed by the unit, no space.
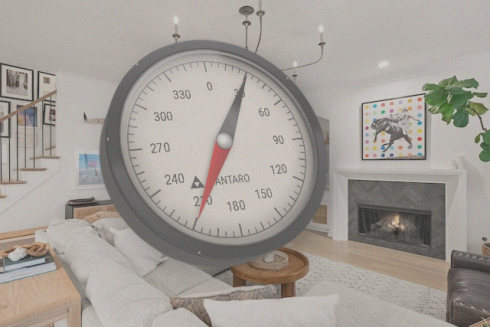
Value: 210°
